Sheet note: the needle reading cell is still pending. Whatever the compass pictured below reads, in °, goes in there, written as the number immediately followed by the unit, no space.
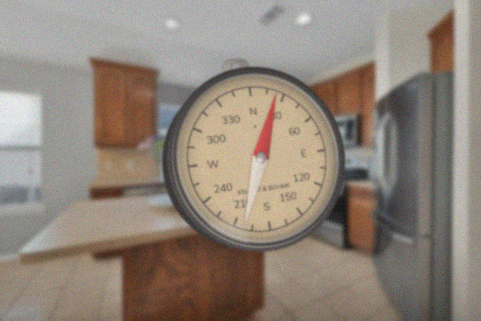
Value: 22.5°
